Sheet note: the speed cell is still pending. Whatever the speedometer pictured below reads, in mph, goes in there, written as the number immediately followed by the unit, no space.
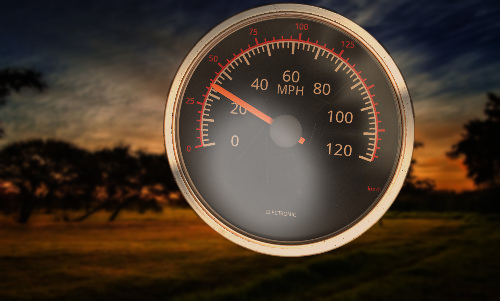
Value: 24mph
